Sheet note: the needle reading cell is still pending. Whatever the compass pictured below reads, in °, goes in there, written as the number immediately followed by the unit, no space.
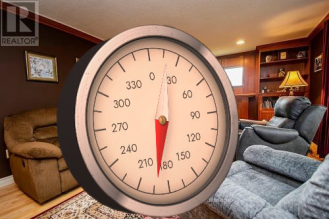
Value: 195°
